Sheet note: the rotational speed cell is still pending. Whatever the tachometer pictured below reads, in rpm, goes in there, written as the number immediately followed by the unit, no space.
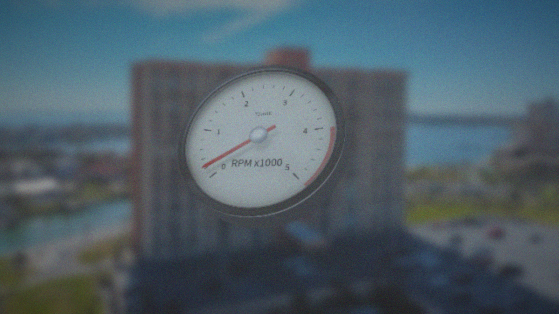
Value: 200rpm
